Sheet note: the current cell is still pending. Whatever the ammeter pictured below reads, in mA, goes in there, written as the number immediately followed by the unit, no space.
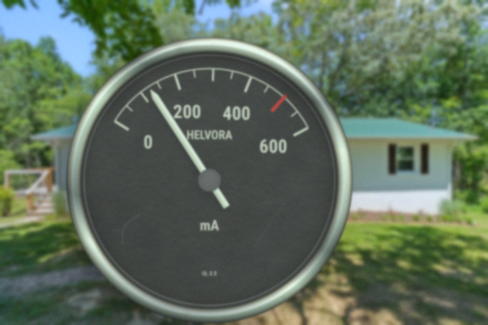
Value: 125mA
